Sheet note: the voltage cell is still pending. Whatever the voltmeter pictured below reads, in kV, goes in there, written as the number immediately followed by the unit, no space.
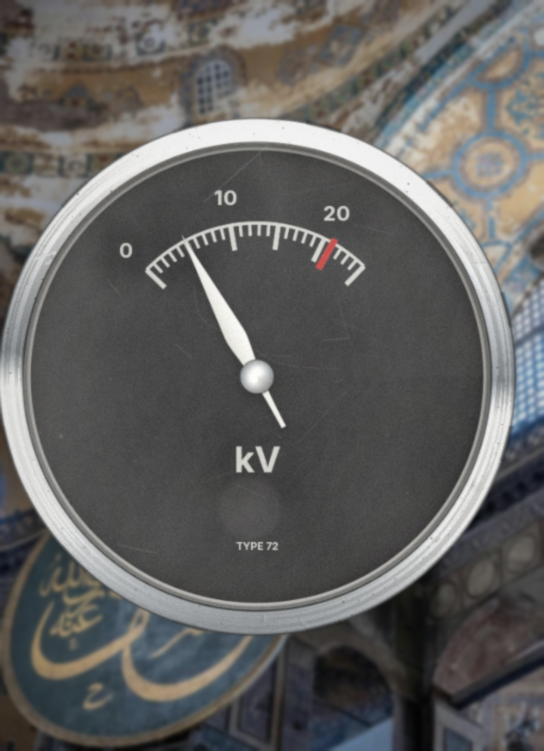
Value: 5kV
